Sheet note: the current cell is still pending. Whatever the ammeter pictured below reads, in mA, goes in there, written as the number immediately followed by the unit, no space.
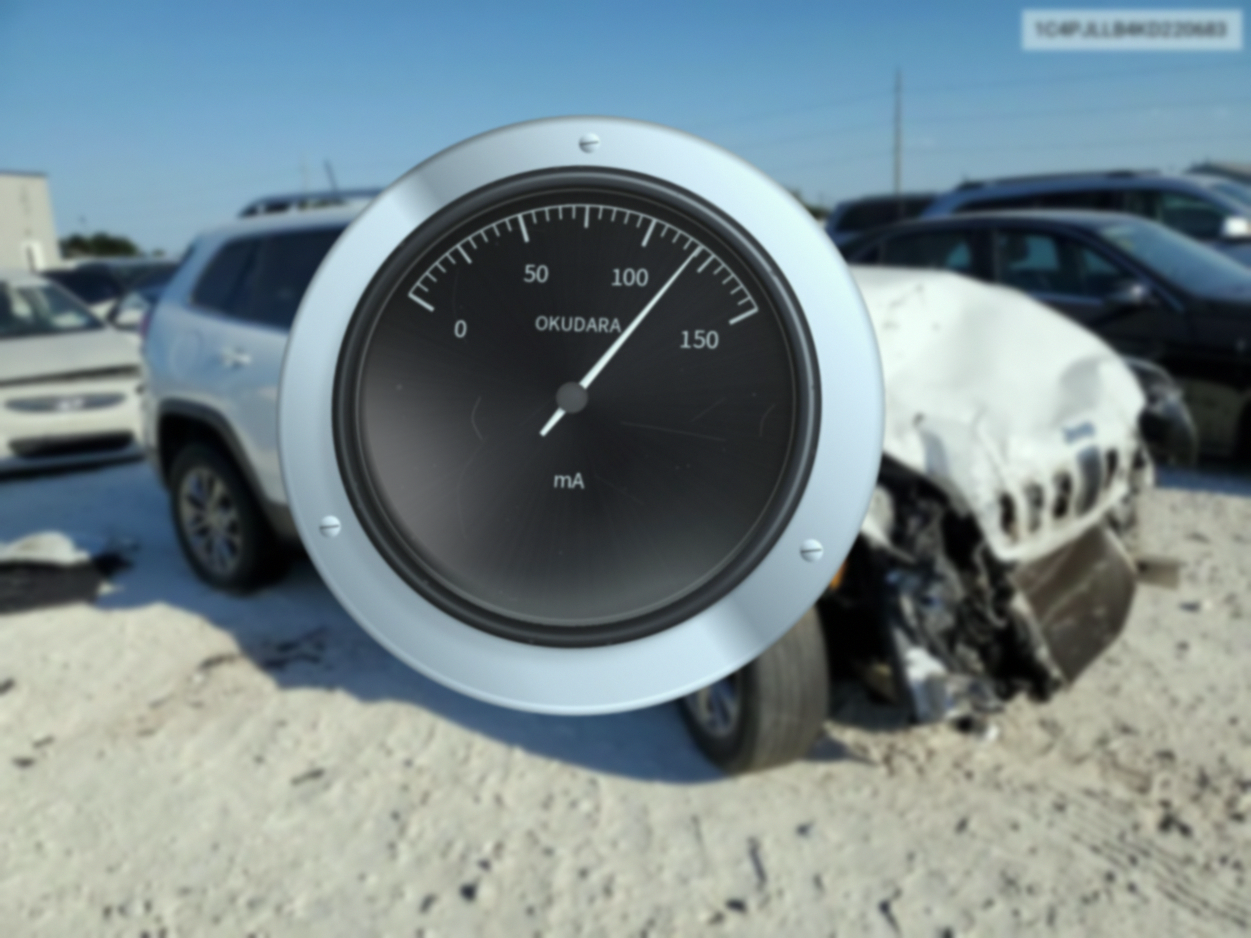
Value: 120mA
